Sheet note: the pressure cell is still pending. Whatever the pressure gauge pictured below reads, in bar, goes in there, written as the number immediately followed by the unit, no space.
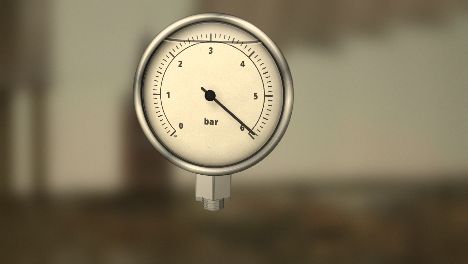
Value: 5.9bar
